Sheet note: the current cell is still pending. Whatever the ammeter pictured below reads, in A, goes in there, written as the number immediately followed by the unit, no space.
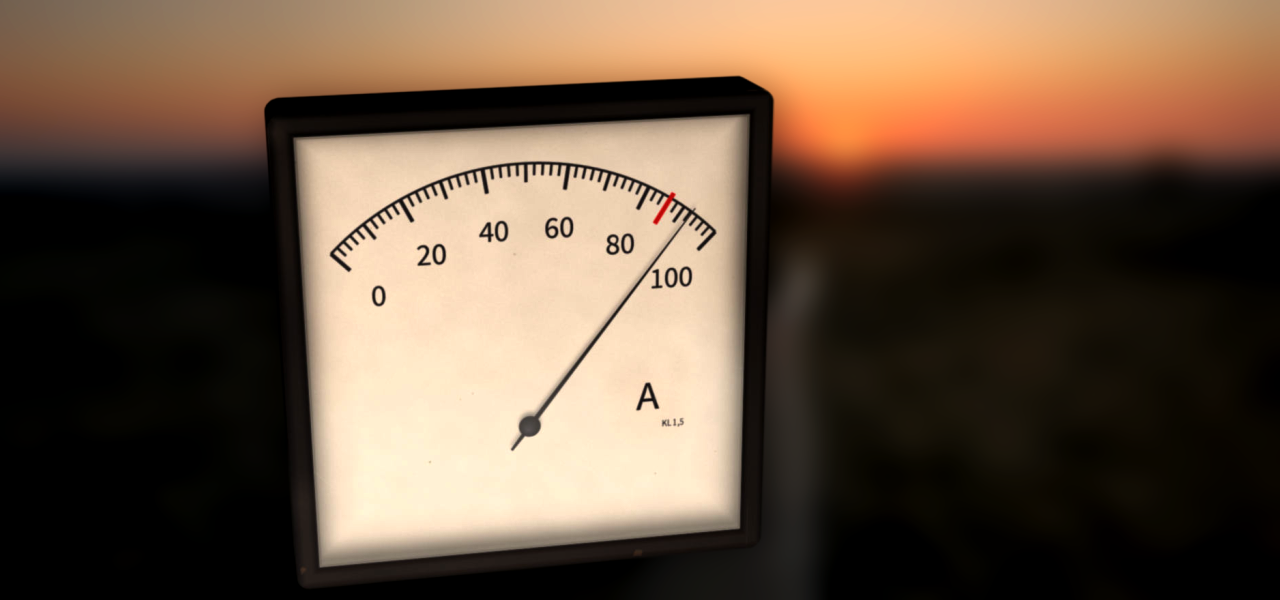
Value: 92A
